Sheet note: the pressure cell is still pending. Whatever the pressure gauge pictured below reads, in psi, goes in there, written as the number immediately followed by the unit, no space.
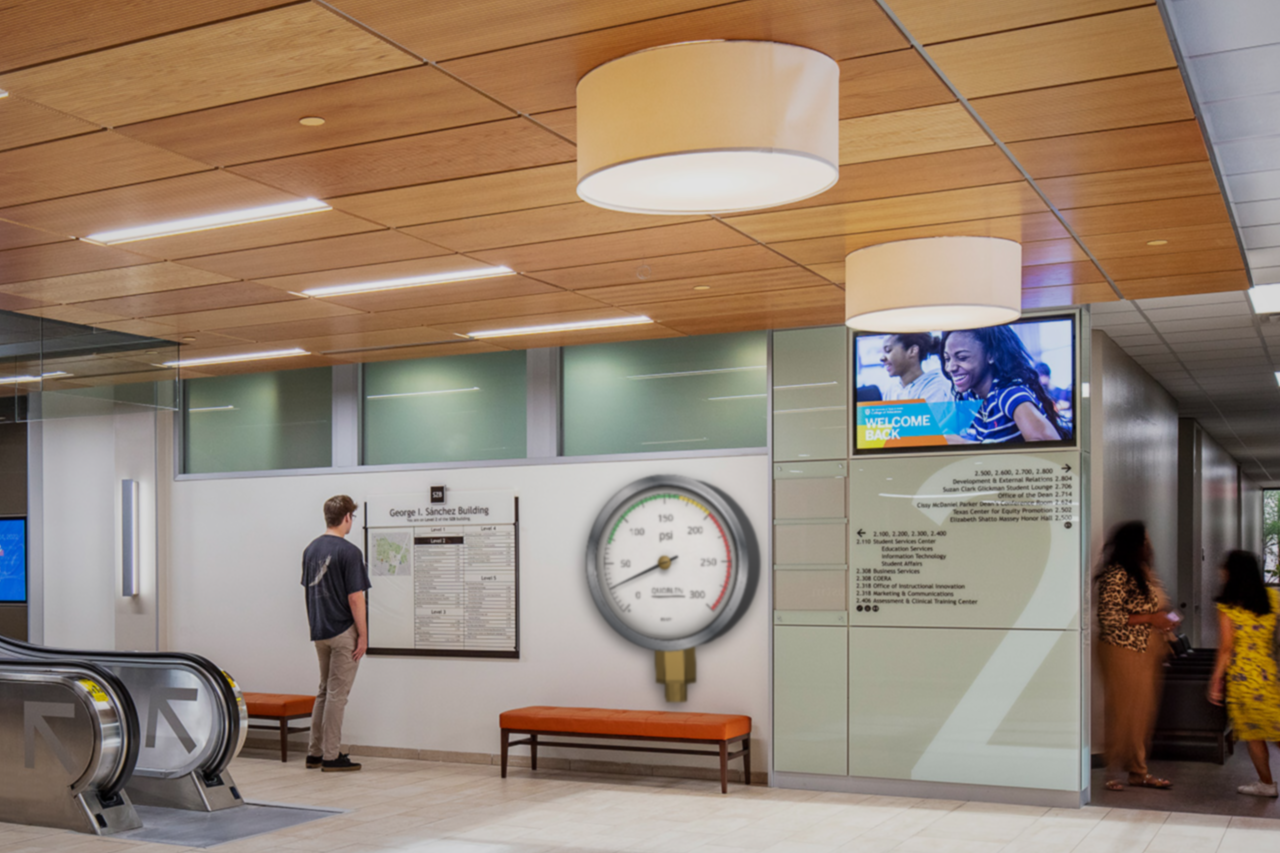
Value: 25psi
